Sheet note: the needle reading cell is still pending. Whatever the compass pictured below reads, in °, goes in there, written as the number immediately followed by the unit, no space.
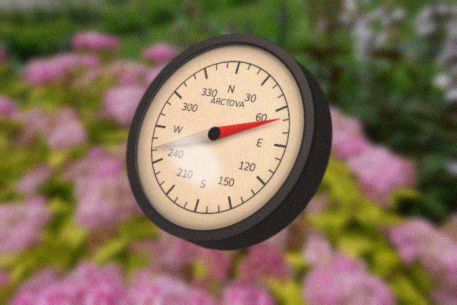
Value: 70°
